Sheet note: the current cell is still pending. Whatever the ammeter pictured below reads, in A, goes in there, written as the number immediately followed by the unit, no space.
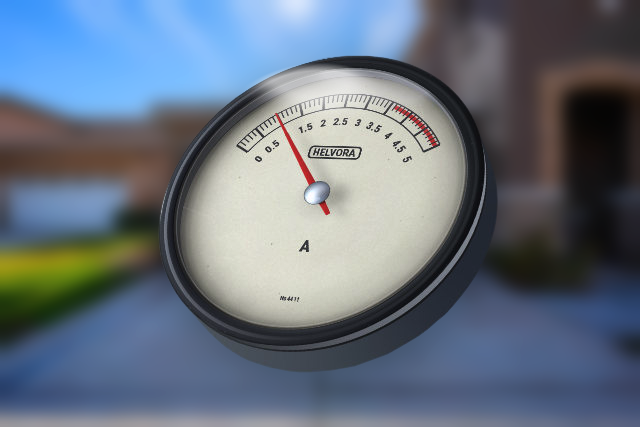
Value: 1A
